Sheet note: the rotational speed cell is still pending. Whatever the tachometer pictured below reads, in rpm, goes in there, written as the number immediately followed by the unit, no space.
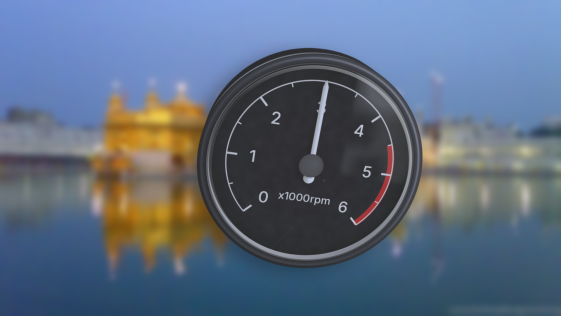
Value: 3000rpm
